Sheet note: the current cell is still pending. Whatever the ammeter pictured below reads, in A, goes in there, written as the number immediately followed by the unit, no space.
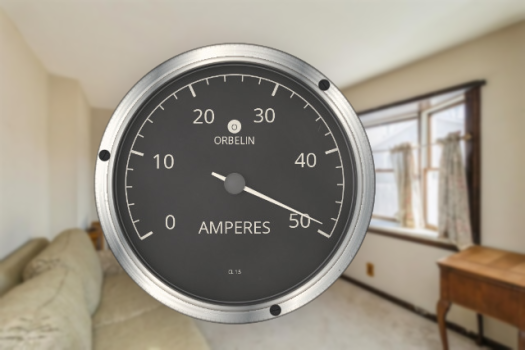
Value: 49A
